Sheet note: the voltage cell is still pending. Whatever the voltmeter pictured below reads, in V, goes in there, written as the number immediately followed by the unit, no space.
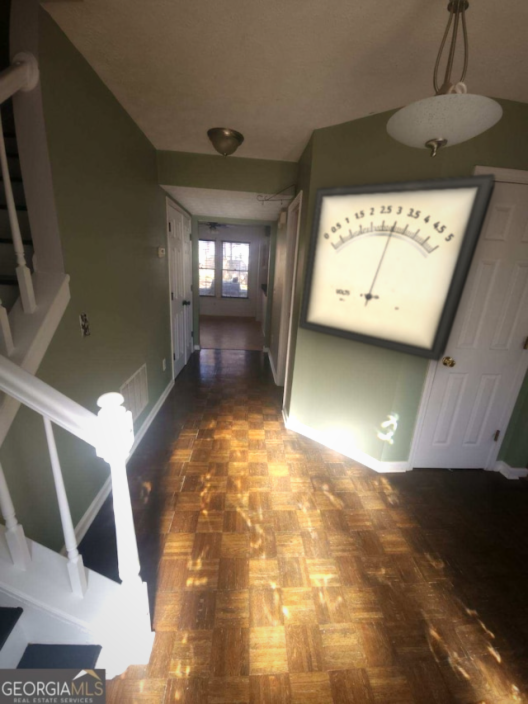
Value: 3V
